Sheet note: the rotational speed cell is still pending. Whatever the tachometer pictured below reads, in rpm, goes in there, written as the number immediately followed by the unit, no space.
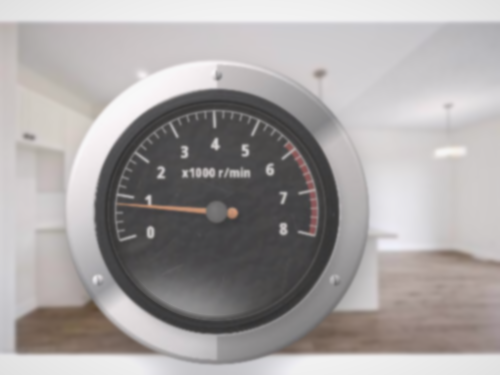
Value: 800rpm
